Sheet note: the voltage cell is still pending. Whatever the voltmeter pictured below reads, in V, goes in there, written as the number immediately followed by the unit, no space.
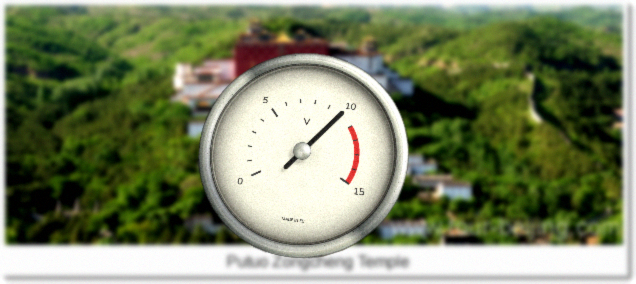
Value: 10V
